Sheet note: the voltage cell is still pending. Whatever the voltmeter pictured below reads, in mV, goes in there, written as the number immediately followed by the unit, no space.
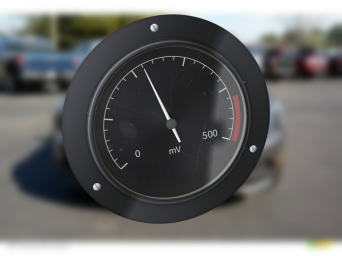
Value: 220mV
